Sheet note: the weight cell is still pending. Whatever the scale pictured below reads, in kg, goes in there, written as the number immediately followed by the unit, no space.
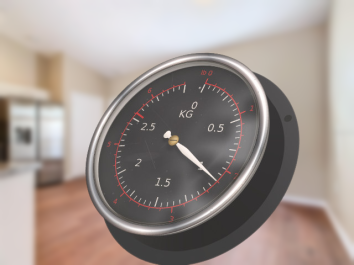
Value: 1kg
